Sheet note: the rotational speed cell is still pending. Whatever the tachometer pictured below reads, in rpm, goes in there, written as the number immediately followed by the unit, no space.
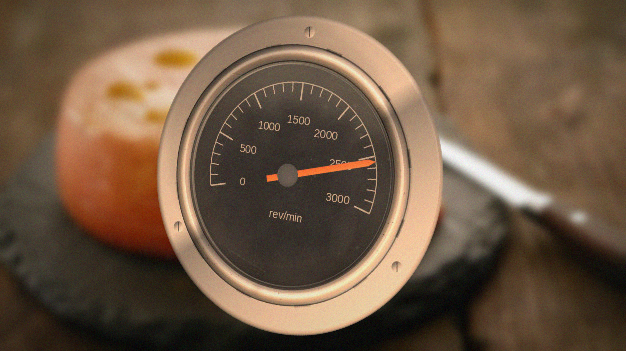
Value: 2550rpm
